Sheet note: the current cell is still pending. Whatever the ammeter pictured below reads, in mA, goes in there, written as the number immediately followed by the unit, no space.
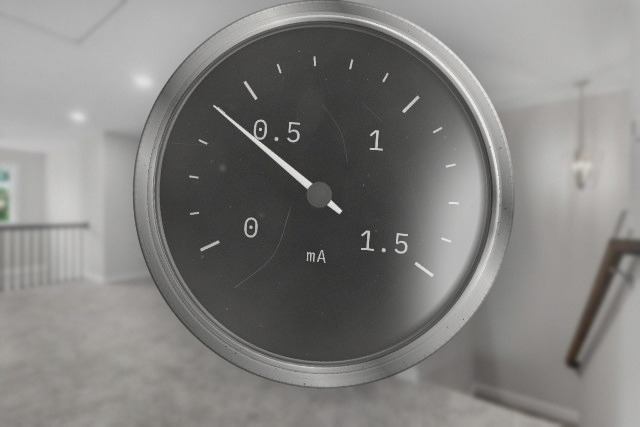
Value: 0.4mA
